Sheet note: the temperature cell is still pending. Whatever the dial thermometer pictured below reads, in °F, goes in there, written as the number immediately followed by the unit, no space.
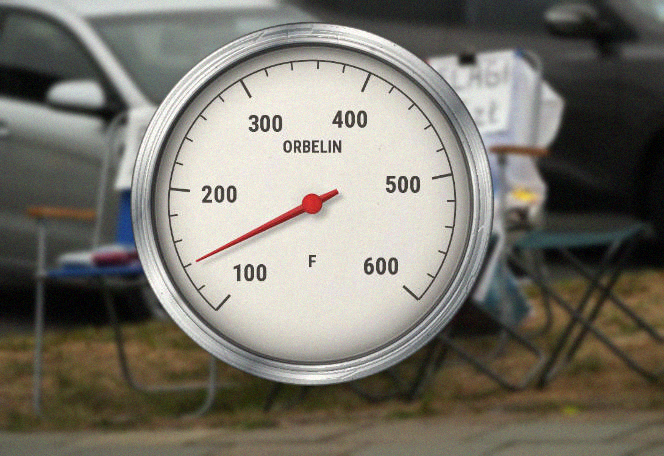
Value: 140°F
